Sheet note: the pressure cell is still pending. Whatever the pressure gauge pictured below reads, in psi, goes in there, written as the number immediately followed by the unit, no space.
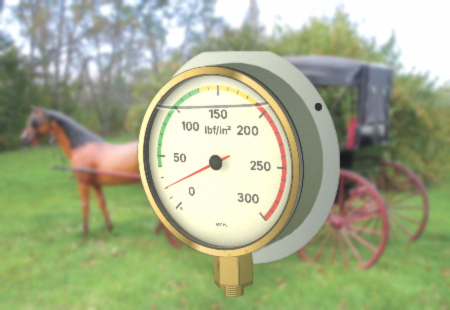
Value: 20psi
